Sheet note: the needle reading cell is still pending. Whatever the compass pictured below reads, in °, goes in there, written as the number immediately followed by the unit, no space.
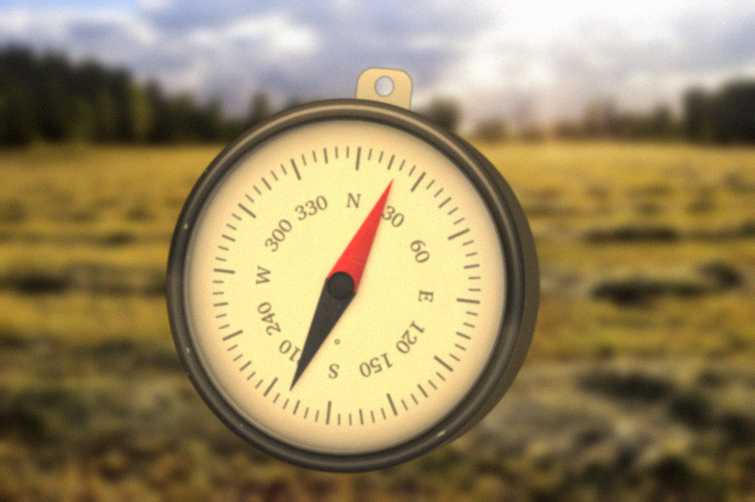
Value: 20°
